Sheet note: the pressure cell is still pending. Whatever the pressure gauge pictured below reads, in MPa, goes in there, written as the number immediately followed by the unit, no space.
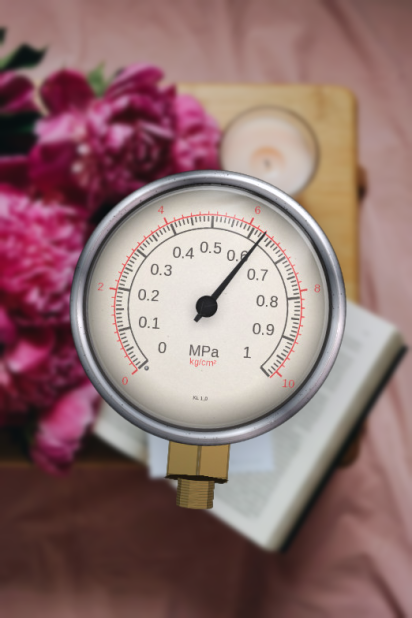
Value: 0.63MPa
